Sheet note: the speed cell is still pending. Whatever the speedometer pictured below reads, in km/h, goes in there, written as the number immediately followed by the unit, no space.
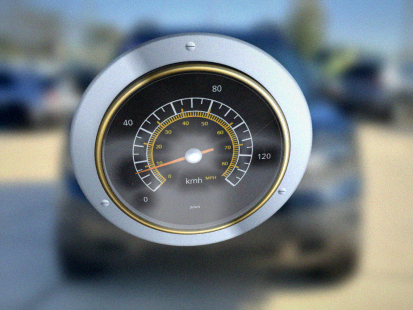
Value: 15km/h
